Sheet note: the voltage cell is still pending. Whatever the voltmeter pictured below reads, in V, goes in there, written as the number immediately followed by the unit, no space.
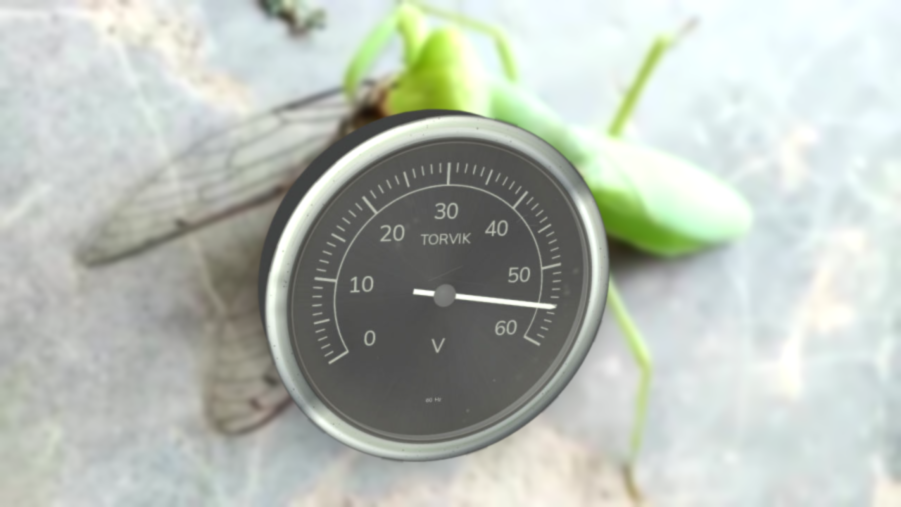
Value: 55V
